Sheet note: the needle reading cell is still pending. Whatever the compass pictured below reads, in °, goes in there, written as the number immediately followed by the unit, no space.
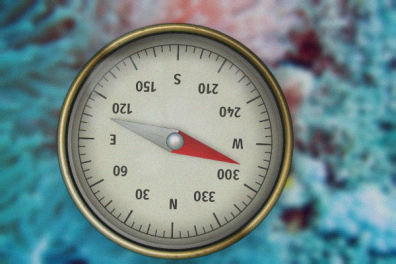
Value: 287.5°
